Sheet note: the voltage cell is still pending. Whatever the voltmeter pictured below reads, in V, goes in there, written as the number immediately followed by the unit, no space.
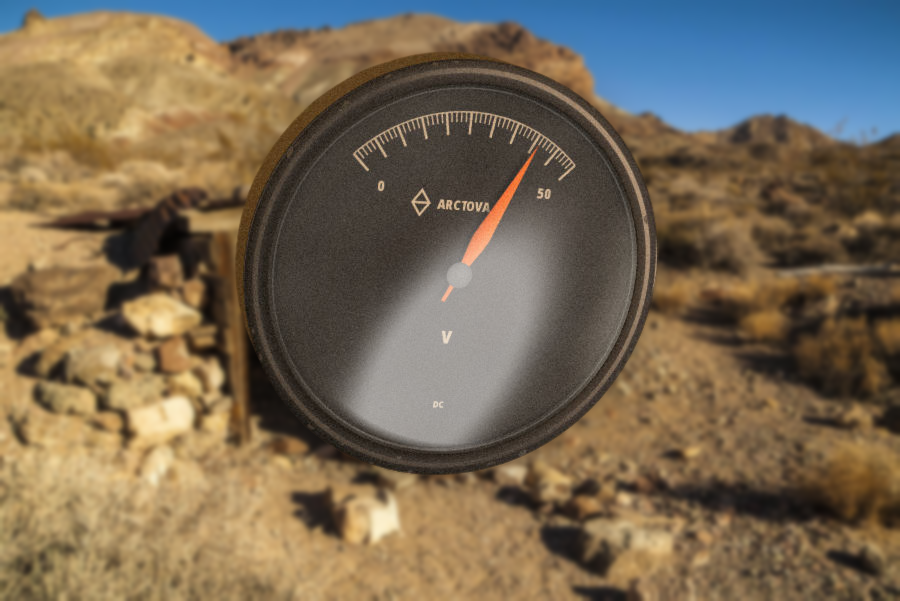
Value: 40V
